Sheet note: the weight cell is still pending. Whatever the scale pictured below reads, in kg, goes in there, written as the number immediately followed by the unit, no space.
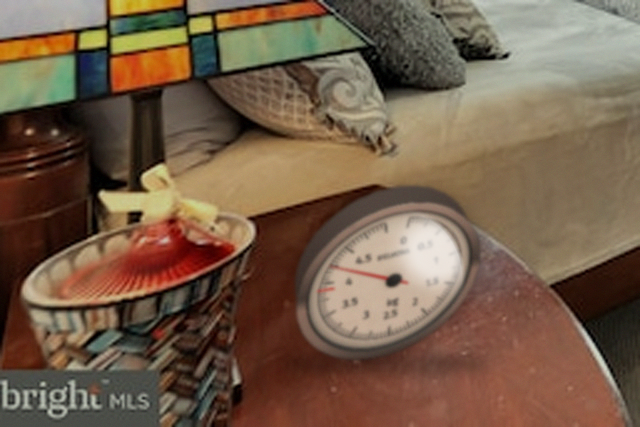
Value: 4.25kg
